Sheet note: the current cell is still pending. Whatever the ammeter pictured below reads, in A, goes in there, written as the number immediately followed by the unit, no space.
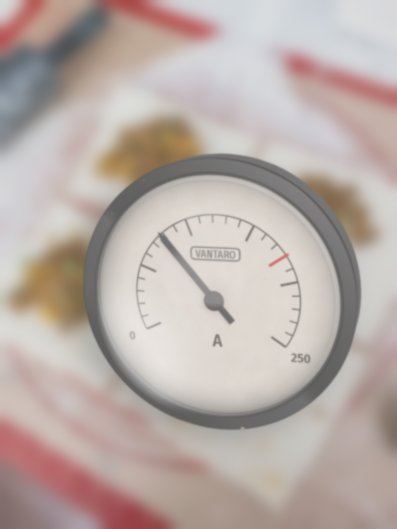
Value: 80A
